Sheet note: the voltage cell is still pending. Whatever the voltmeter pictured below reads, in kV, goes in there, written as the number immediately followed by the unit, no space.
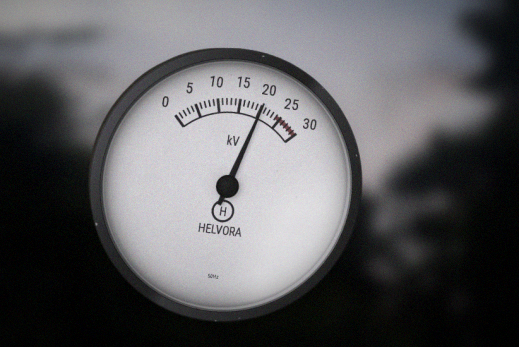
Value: 20kV
